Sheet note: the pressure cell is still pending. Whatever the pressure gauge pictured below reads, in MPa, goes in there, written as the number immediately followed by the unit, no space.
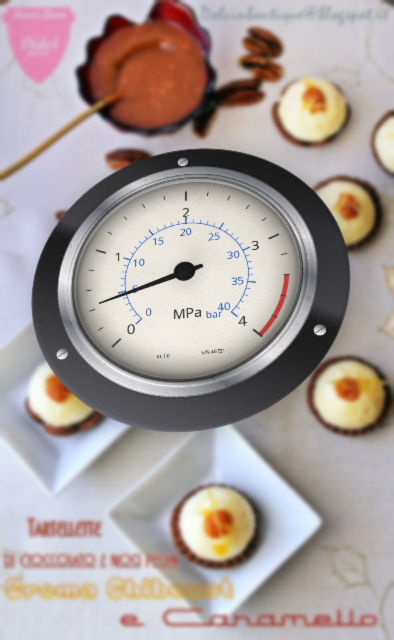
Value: 0.4MPa
